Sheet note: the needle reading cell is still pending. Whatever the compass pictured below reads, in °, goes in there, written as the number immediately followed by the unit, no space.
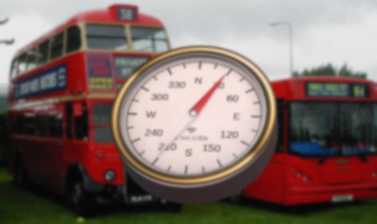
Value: 30°
